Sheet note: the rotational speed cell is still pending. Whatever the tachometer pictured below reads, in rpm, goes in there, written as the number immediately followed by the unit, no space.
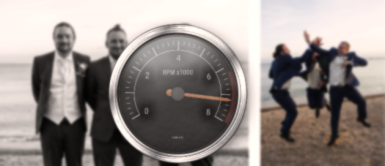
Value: 7200rpm
